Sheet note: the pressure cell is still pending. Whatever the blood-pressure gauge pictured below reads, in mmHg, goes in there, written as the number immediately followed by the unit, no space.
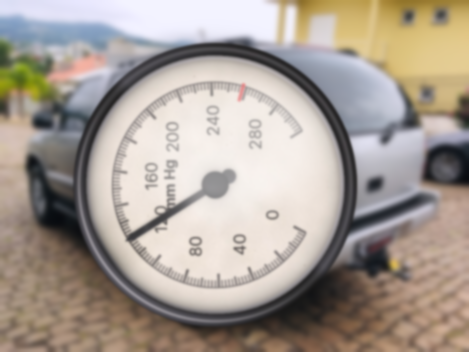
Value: 120mmHg
